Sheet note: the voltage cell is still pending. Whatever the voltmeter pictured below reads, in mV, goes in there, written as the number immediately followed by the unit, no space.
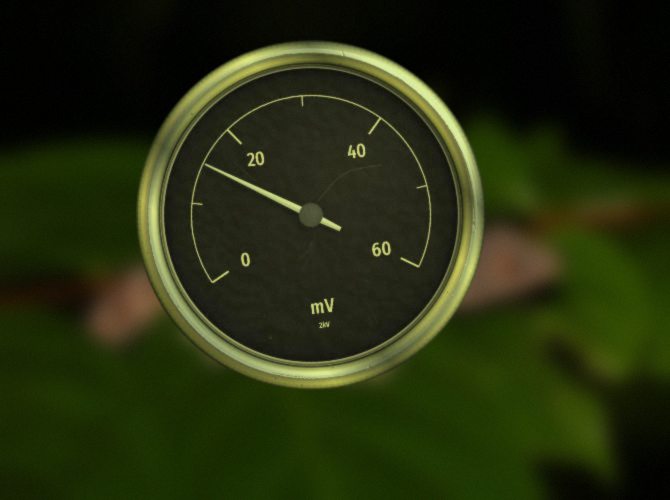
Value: 15mV
